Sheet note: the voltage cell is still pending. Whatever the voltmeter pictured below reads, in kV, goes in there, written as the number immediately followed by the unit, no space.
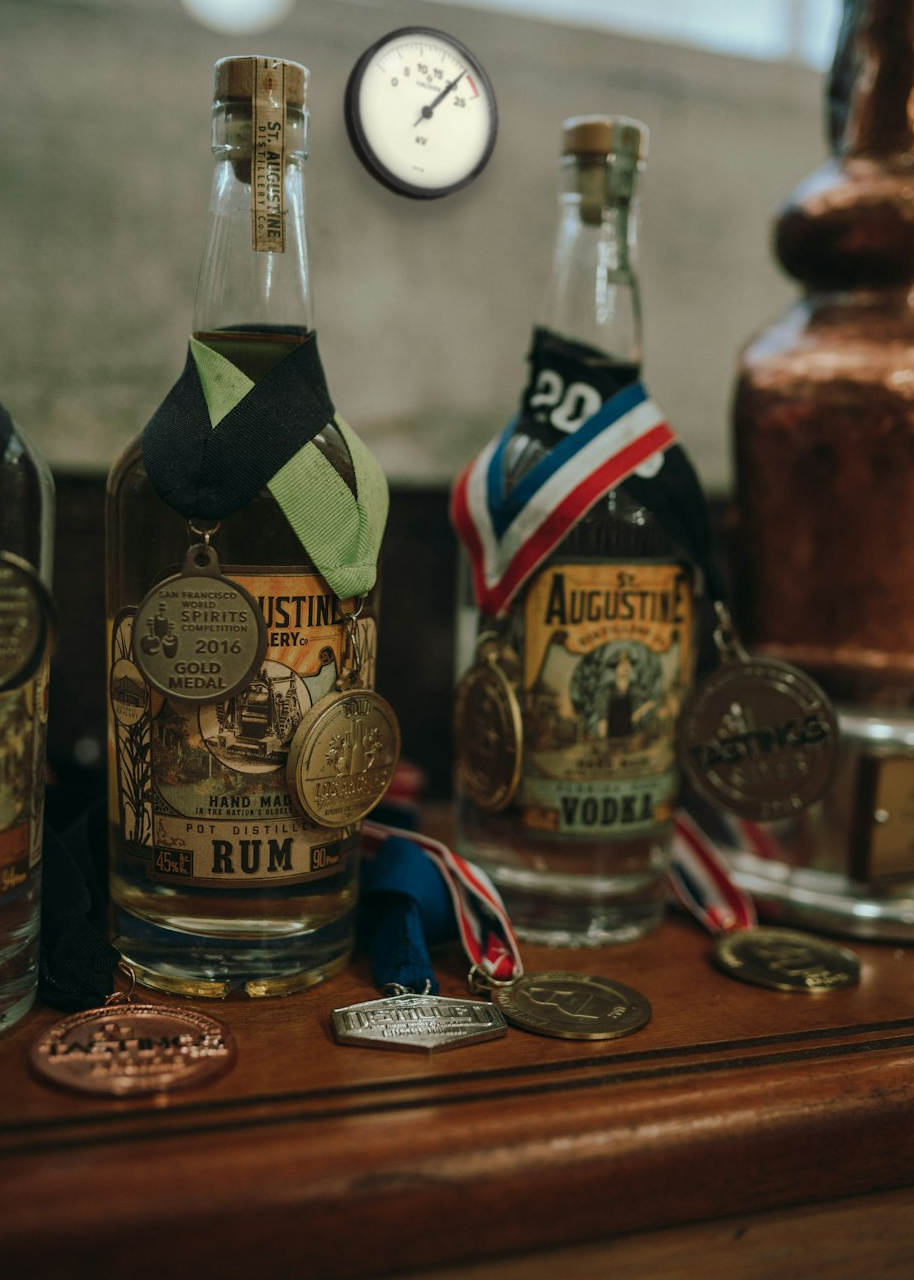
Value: 20kV
